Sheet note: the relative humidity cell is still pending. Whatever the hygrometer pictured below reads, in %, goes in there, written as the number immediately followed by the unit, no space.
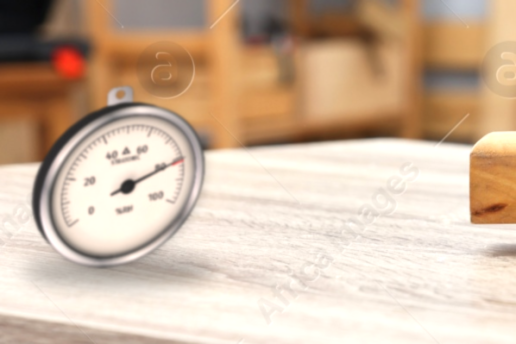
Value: 80%
